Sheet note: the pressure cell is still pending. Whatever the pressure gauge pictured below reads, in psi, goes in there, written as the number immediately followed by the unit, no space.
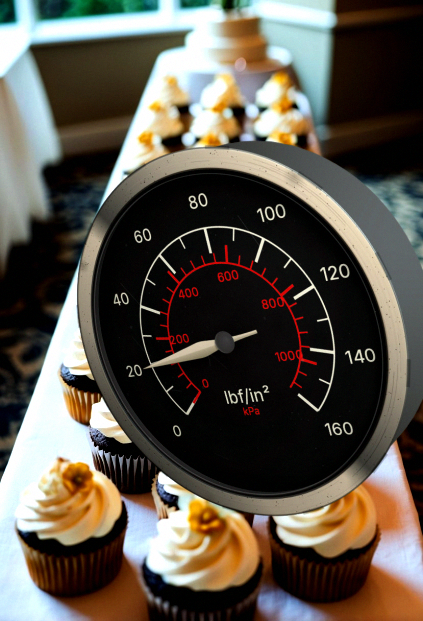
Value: 20psi
